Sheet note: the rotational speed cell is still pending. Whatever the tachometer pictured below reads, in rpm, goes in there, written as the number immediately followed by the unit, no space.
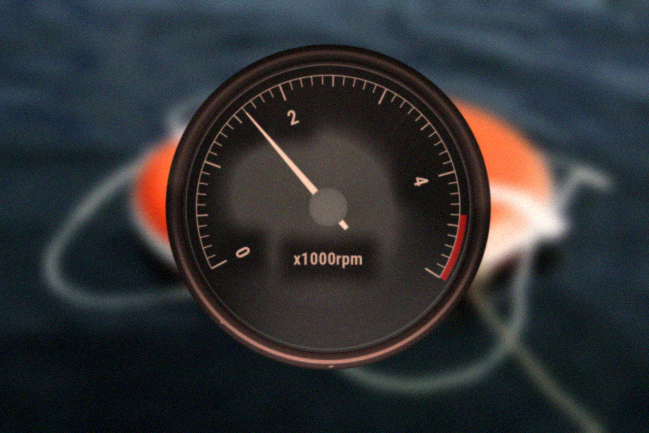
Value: 1600rpm
